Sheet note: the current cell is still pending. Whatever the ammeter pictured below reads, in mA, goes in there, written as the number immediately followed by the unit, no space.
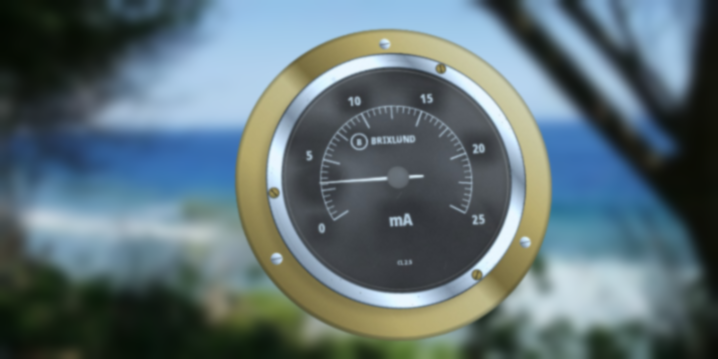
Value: 3mA
